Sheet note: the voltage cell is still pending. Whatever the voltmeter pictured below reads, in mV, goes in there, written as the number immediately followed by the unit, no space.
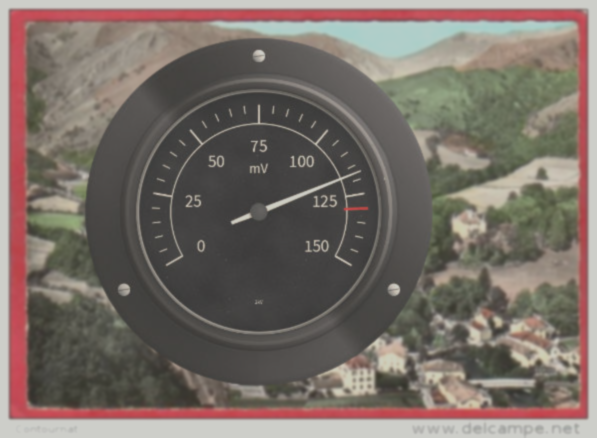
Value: 117.5mV
